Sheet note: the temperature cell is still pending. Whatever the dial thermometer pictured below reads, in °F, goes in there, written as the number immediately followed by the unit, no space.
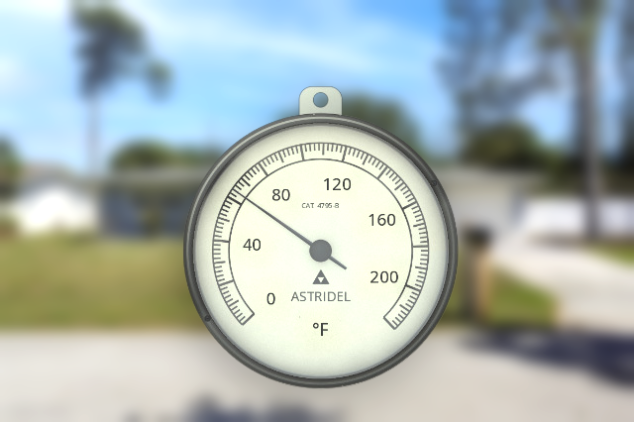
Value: 64°F
